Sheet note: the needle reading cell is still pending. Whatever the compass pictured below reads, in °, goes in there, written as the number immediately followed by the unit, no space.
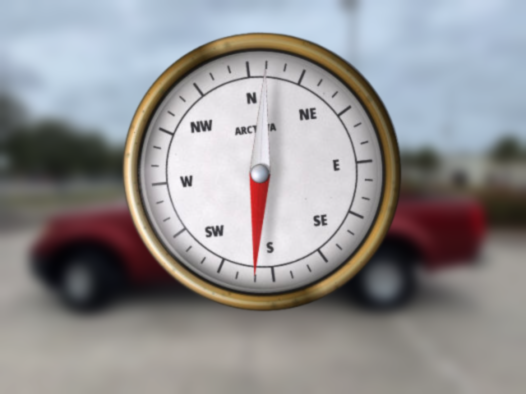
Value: 190°
